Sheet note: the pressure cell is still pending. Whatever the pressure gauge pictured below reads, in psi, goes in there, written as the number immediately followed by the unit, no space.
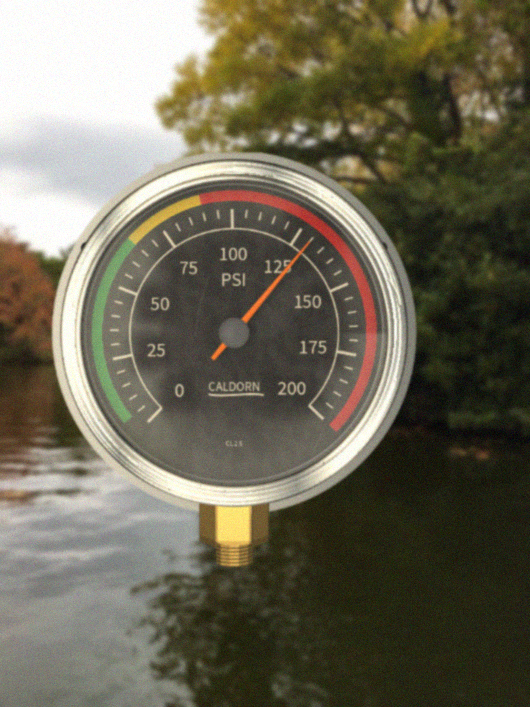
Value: 130psi
